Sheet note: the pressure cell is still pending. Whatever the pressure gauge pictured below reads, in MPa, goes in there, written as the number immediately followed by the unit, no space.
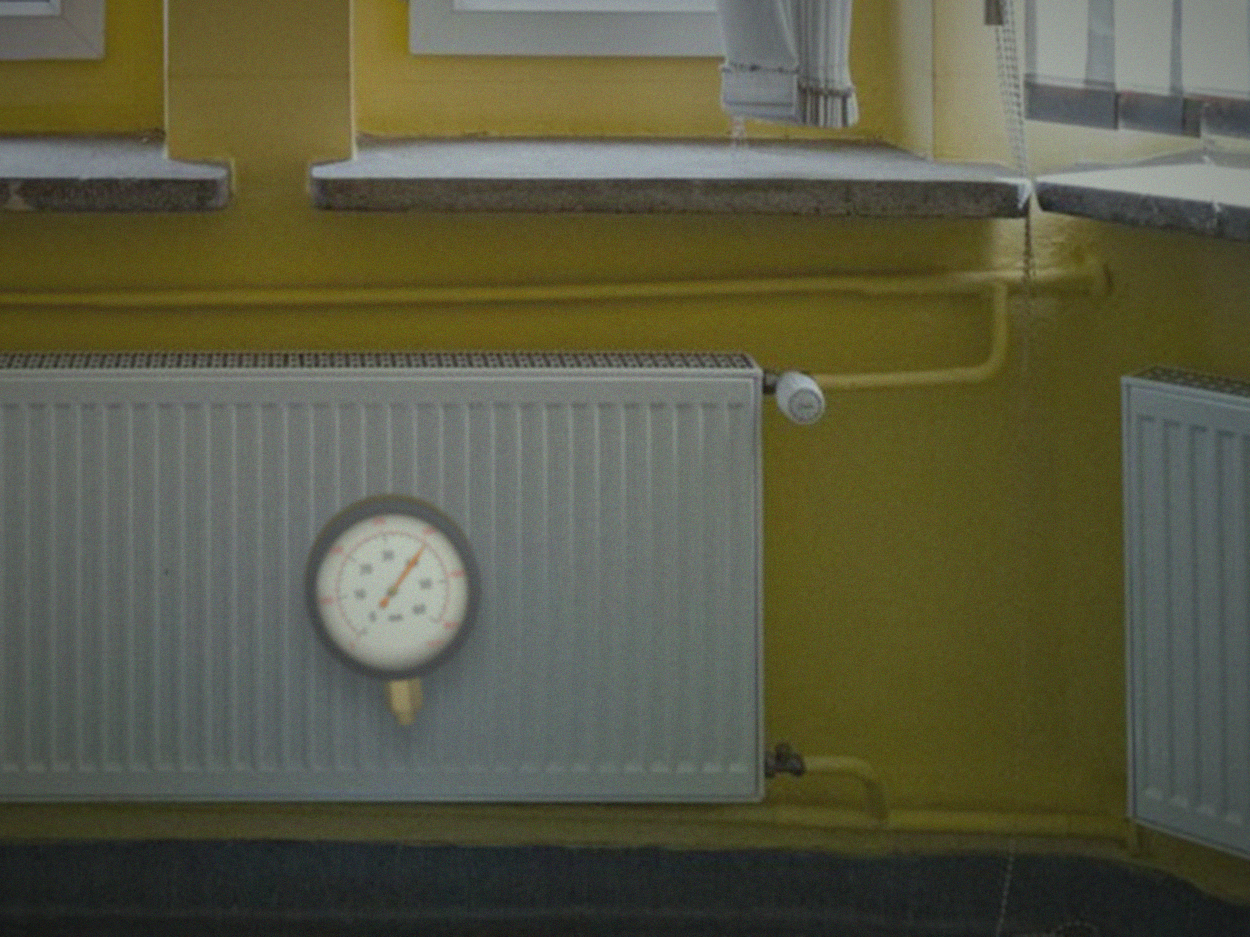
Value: 40MPa
